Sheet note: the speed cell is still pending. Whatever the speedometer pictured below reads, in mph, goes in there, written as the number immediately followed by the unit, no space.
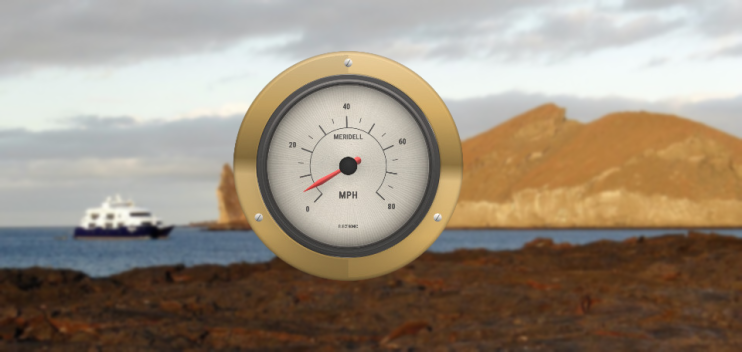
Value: 5mph
